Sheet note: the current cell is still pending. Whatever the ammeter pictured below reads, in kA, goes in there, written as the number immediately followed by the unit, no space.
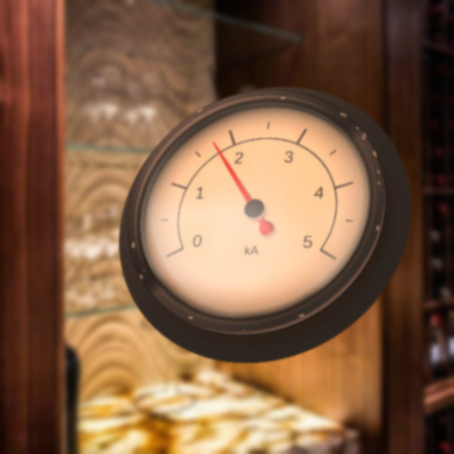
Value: 1.75kA
